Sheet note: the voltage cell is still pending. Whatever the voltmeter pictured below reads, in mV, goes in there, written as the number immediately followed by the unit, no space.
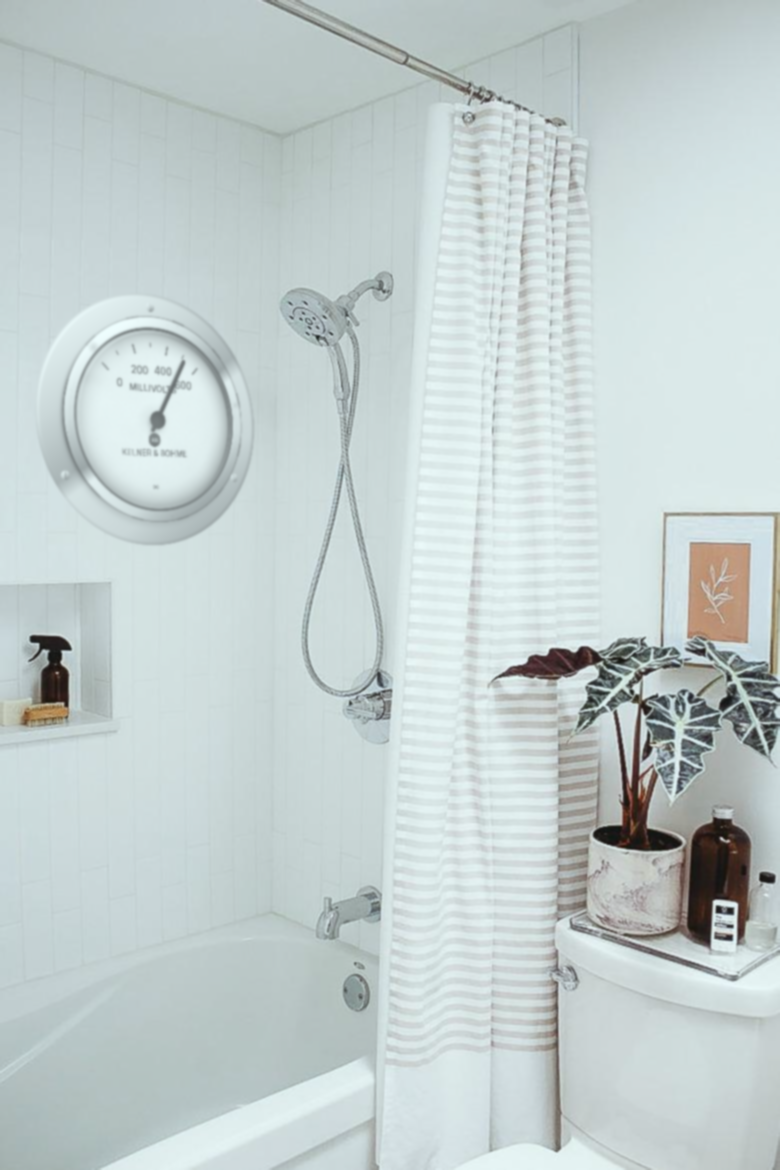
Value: 500mV
